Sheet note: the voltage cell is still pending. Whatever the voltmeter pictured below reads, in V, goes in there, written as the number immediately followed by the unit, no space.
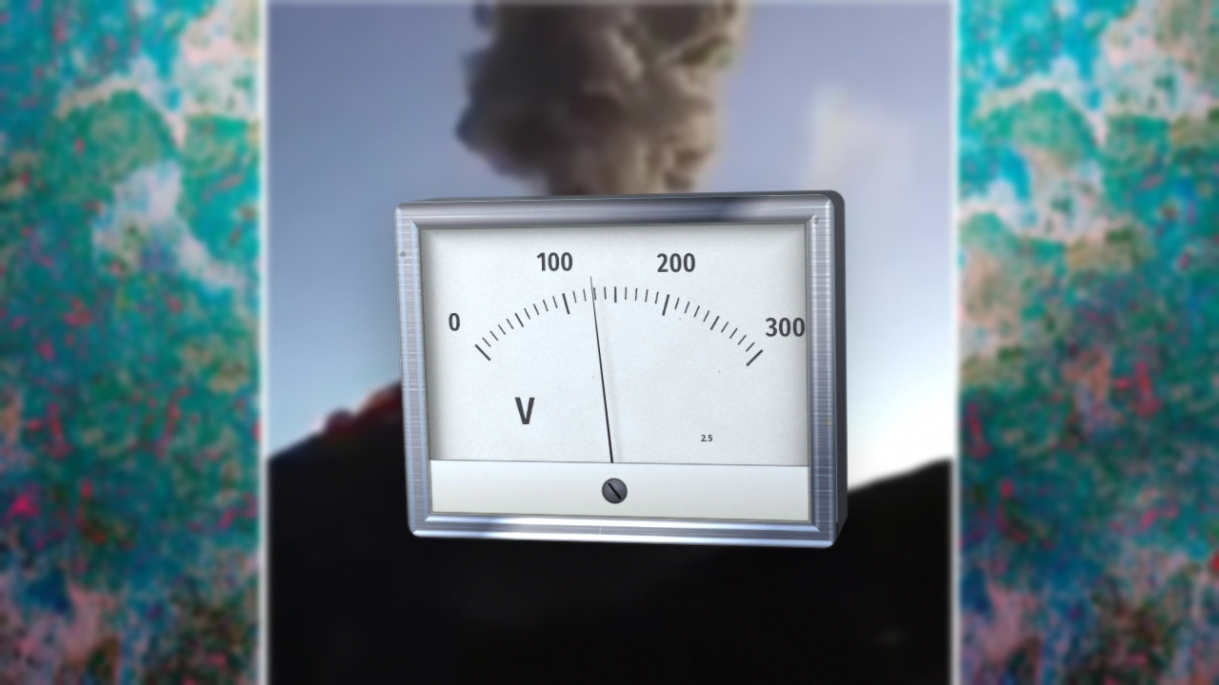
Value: 130V
